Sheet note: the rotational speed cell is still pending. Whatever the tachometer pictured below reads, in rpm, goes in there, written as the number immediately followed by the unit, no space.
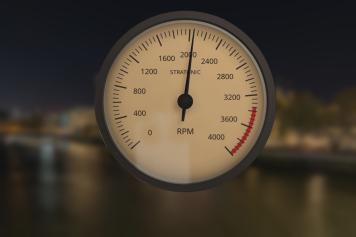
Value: 2050rpm
